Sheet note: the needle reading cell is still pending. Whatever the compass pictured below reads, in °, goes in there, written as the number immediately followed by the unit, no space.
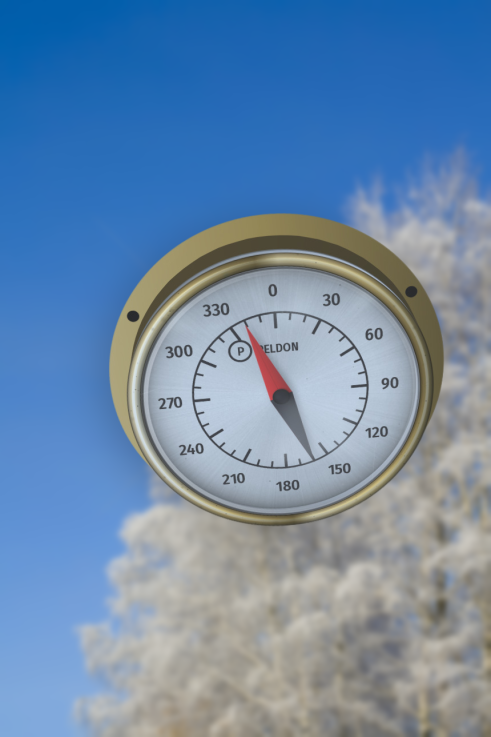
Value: 340°
